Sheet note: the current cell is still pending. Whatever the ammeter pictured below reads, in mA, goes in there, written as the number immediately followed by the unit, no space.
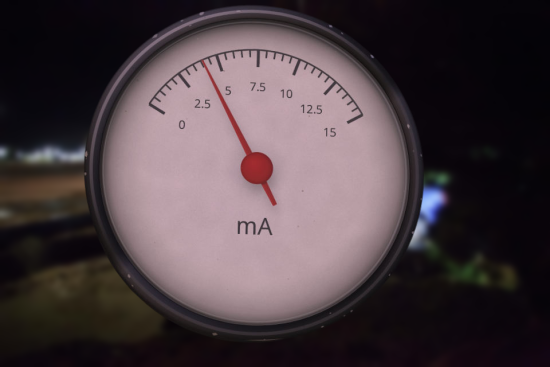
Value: 4mA
